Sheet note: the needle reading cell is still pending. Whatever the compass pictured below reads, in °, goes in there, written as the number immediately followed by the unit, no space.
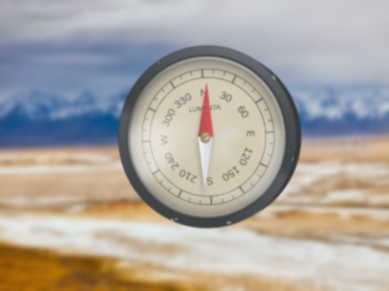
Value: 5°
